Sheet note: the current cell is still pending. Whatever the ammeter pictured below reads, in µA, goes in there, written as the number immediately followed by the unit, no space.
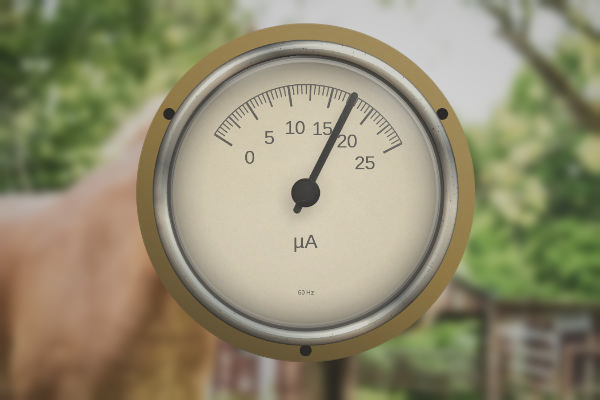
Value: 17.5µA
